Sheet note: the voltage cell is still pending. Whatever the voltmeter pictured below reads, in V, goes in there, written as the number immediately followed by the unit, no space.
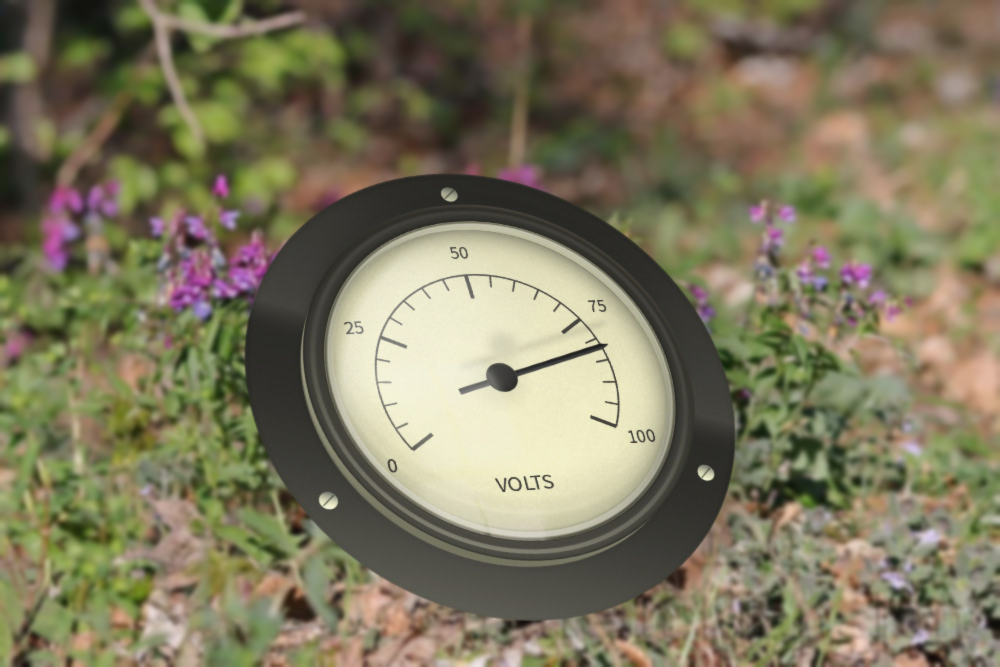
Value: 82.5V
